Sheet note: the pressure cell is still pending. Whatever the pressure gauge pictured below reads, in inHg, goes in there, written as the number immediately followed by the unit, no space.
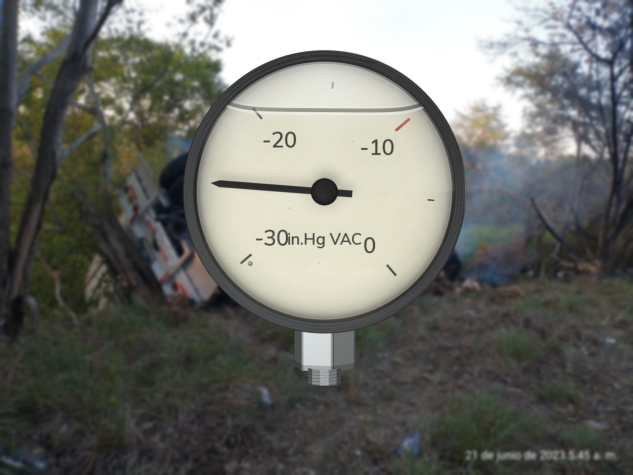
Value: -25inHg
